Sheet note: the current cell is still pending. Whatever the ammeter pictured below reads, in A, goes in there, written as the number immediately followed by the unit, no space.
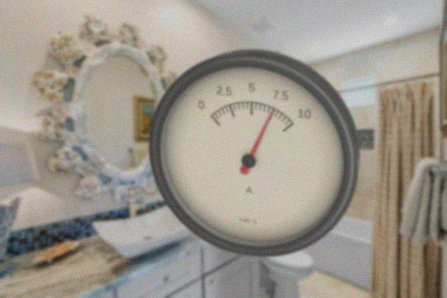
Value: 7.5A
